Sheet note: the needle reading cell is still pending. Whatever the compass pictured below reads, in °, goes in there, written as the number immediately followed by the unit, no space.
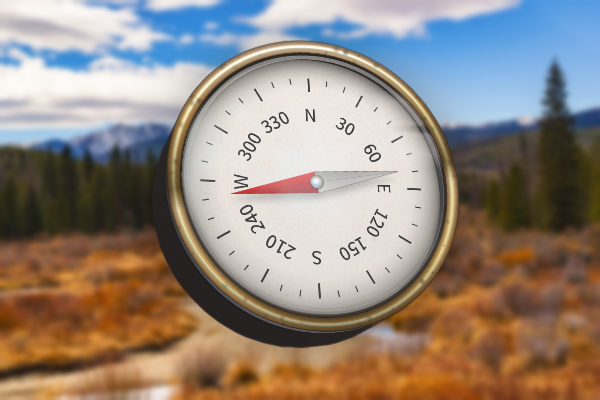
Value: 260°
